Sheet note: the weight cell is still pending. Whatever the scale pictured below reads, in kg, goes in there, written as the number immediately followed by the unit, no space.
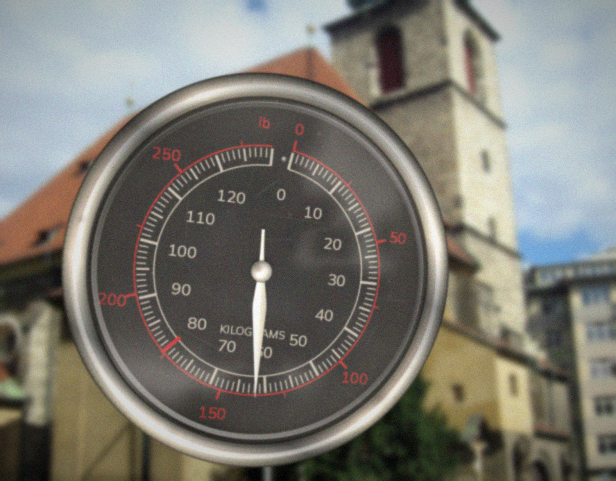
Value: 62kg
